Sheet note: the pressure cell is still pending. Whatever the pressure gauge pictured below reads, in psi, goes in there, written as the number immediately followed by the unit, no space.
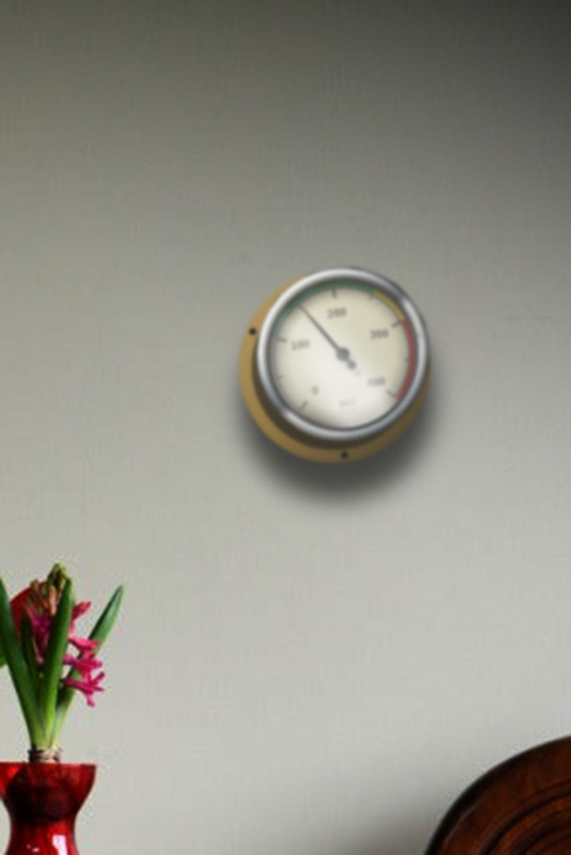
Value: 150psi
